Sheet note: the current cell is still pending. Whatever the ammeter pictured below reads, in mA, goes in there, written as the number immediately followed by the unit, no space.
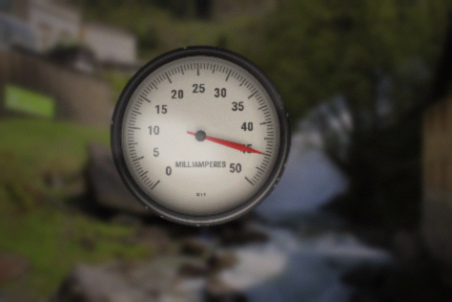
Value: 45mA
